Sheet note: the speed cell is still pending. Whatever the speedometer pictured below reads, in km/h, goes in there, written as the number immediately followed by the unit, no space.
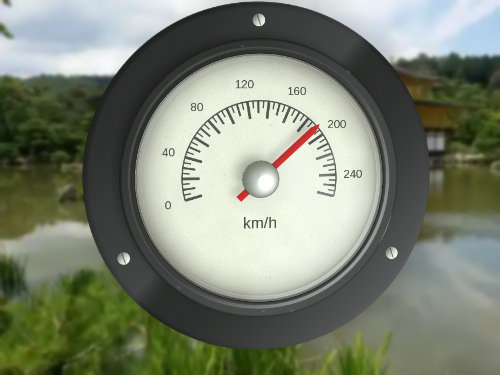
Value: 190km/h
